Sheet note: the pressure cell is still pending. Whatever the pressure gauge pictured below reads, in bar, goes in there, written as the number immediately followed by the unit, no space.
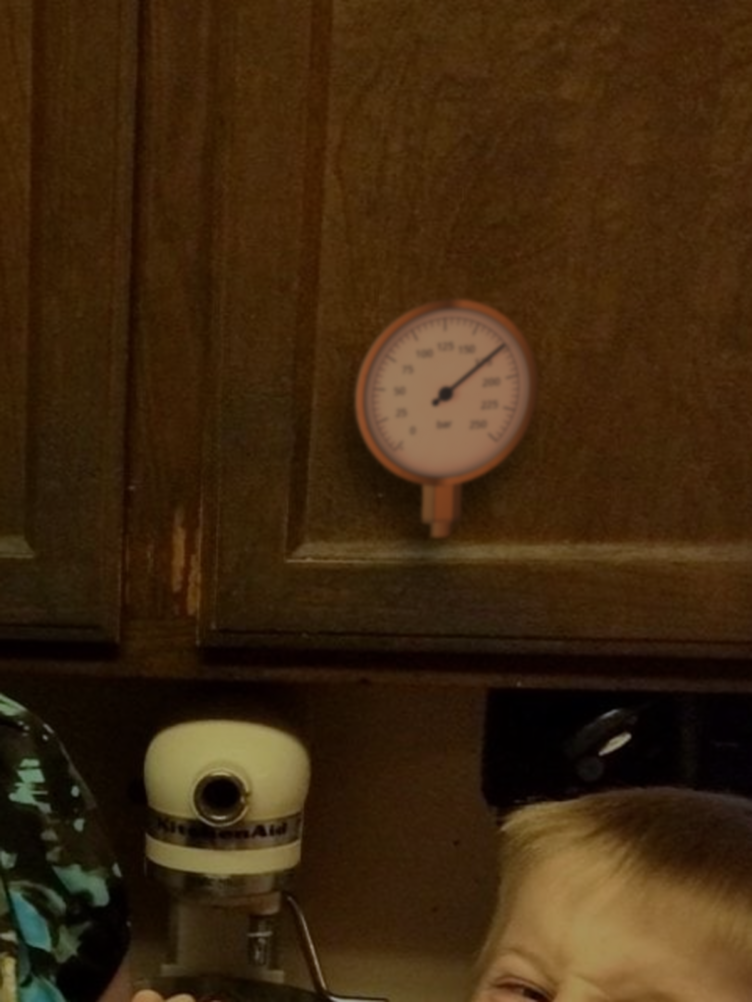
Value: 175bar
